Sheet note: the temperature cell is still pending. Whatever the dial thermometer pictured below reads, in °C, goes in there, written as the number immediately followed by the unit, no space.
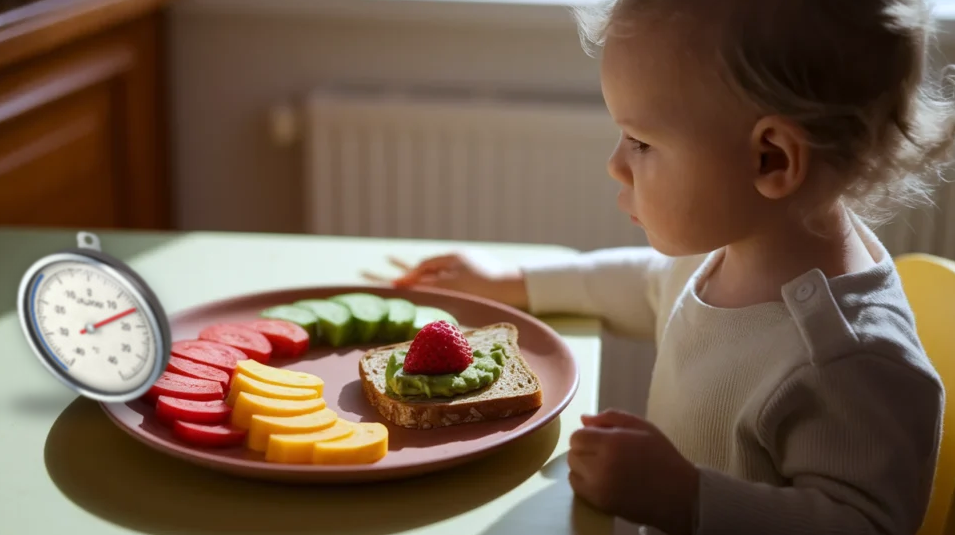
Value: 15°C
